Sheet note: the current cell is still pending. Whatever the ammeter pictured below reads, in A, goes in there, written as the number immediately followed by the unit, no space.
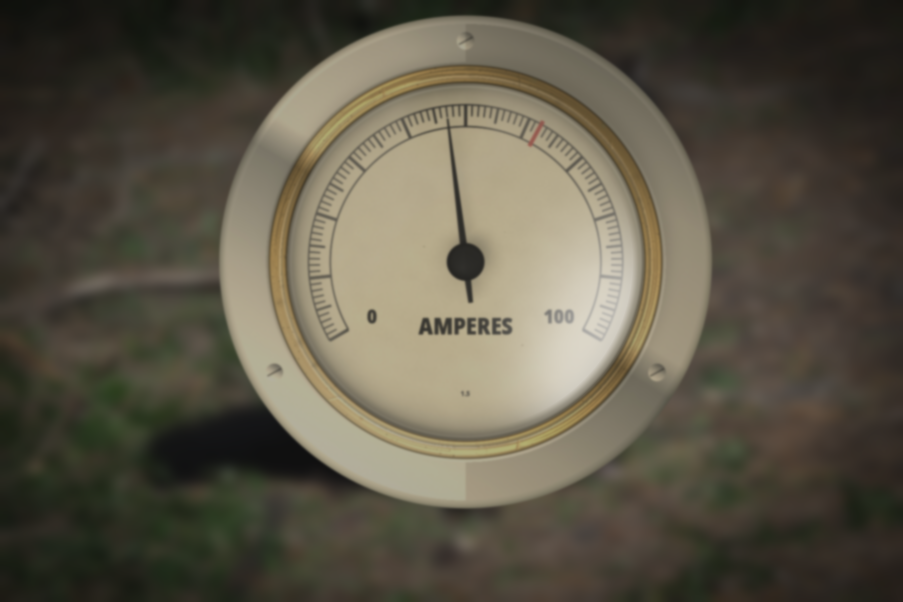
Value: 47A
